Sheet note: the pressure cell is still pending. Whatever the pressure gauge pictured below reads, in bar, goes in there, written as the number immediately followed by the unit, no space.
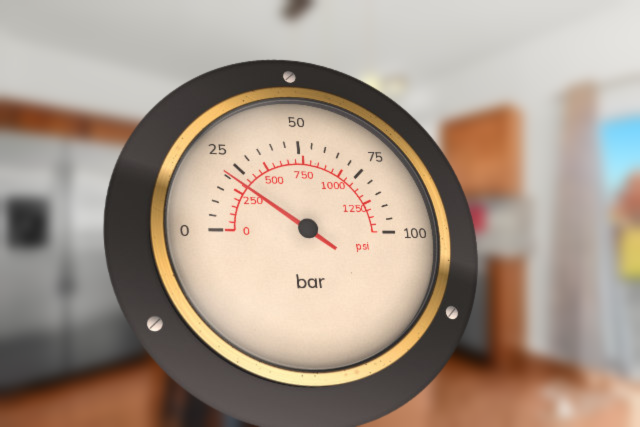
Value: 20bar
